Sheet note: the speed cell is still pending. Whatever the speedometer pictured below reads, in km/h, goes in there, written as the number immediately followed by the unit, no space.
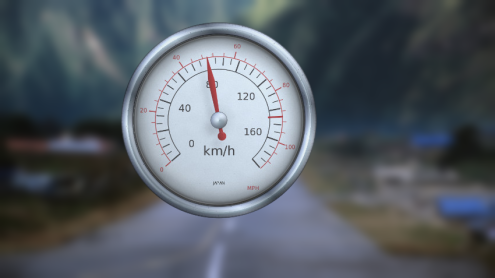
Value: 80km/h
